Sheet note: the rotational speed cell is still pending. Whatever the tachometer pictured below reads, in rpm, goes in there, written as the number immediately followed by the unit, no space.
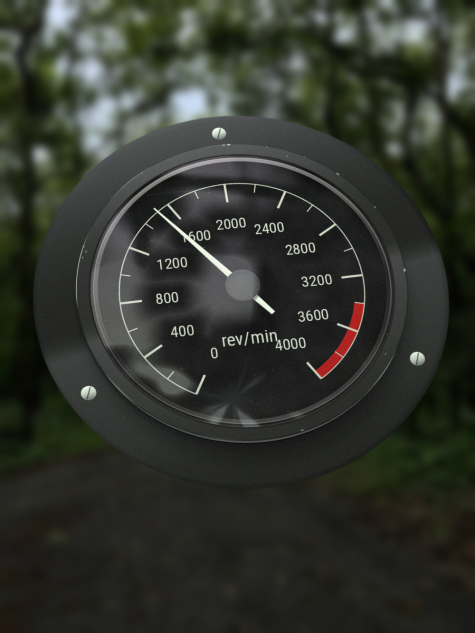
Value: 1500rpm
